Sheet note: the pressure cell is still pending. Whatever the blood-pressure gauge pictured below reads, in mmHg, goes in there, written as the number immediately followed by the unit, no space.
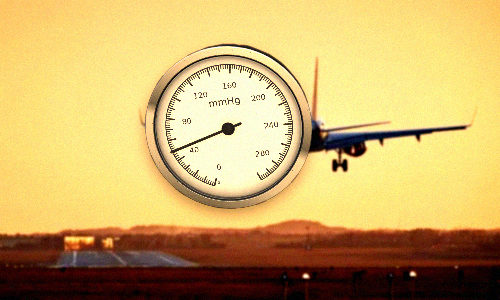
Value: 50mmHg
